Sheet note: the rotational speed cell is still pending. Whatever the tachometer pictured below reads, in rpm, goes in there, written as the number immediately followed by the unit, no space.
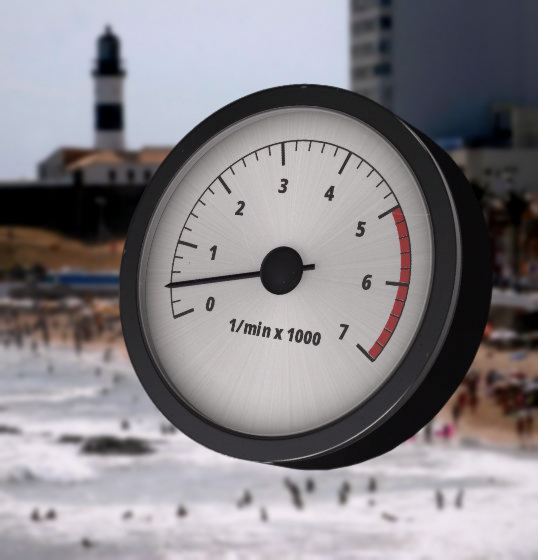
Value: 400rpm
